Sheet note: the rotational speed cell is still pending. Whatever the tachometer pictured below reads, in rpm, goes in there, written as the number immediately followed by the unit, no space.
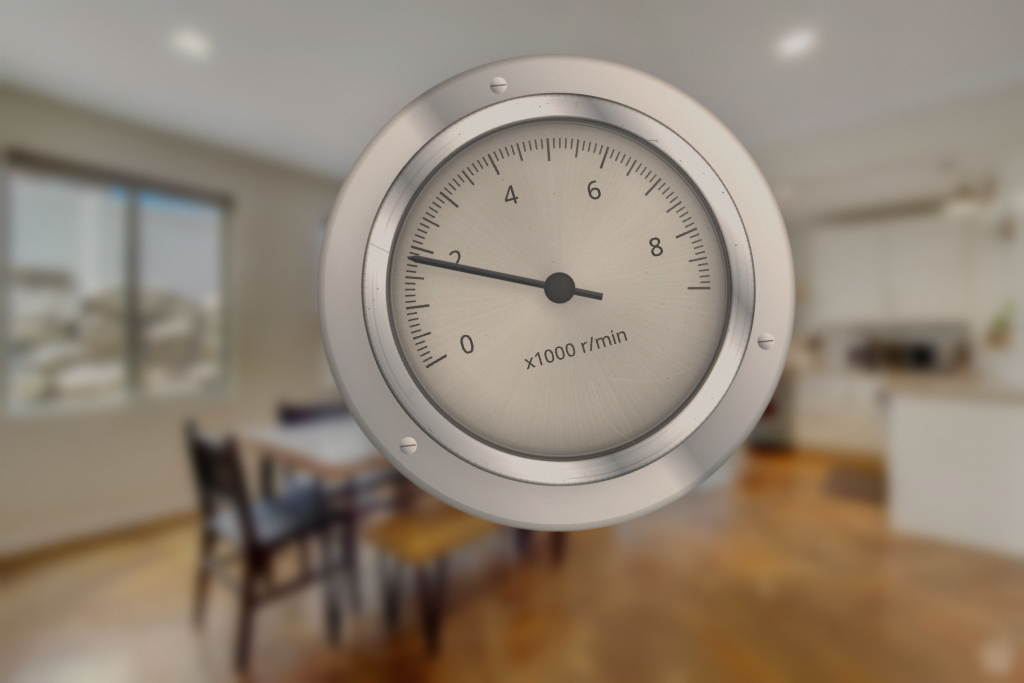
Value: 1800rpm
